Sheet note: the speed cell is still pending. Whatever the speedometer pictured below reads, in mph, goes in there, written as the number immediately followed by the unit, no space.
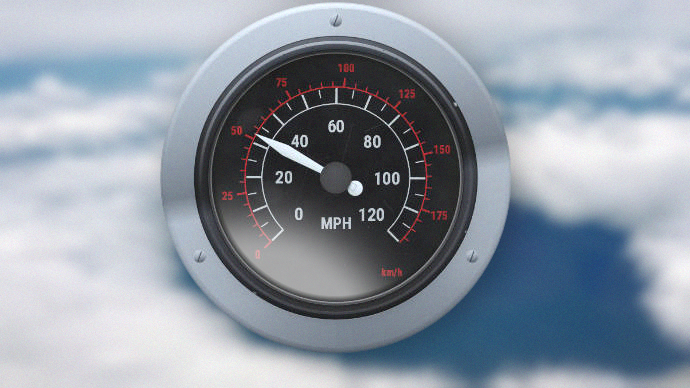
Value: 32.5mph
